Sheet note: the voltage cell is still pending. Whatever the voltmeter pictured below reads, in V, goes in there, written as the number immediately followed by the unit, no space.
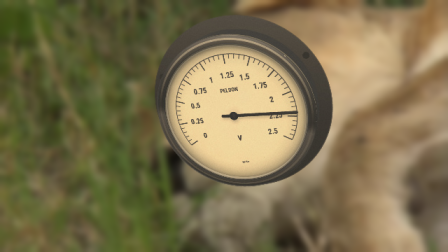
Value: 2.2V
